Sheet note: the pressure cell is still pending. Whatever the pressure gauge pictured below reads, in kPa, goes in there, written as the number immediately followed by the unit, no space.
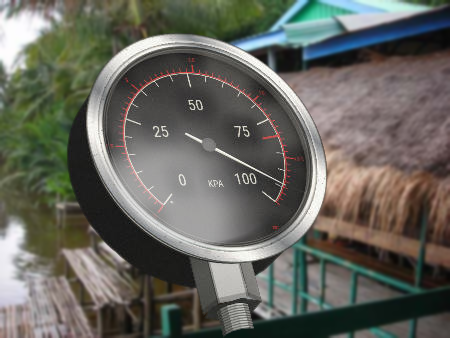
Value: 95kPa
